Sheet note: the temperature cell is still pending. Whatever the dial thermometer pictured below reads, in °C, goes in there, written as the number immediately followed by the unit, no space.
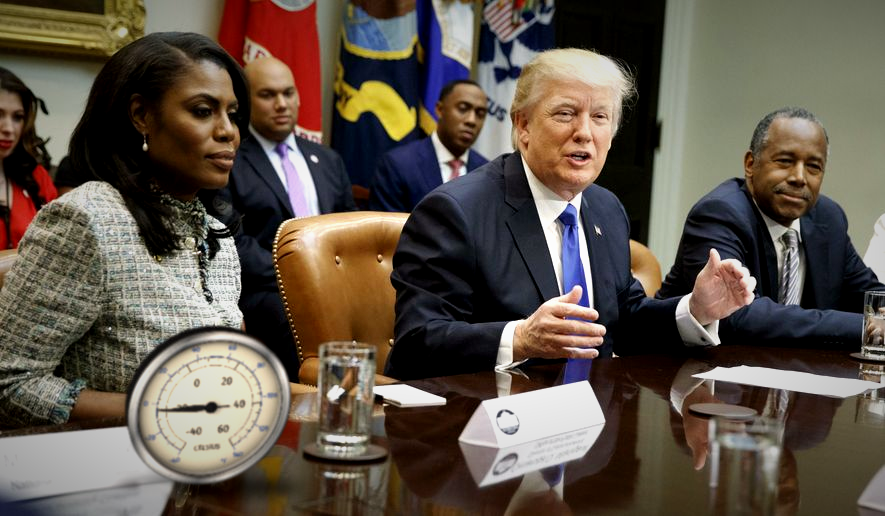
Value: -20°C
